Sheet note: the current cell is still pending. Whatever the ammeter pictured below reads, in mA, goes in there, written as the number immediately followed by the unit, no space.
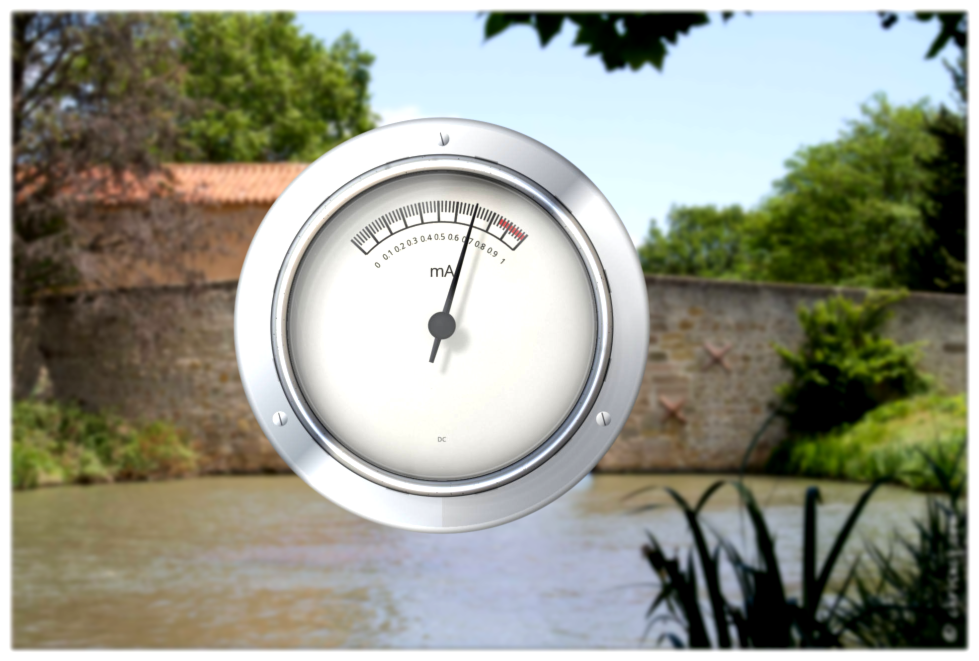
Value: 0.7mA
